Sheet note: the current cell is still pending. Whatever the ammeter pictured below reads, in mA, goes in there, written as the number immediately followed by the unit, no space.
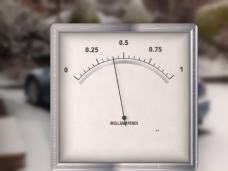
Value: 0.4mA
